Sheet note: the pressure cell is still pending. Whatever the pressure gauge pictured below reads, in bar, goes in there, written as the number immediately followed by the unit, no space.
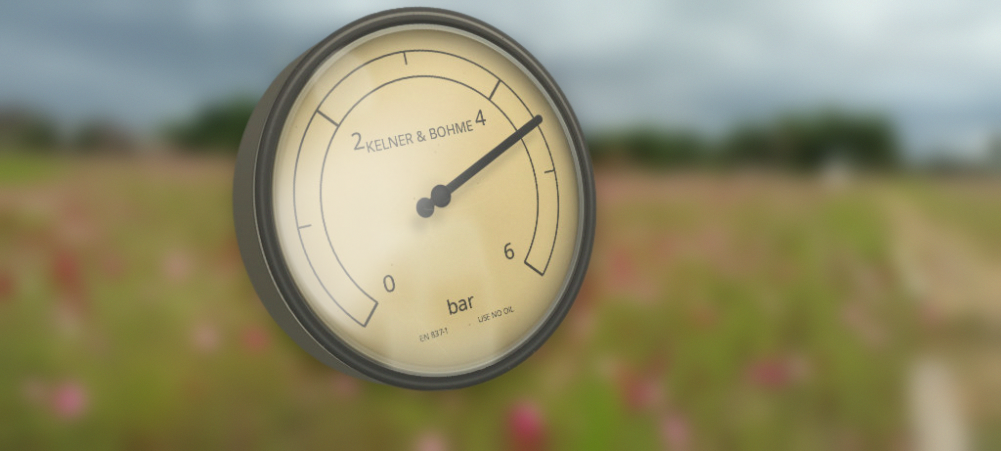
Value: 4.5bar
